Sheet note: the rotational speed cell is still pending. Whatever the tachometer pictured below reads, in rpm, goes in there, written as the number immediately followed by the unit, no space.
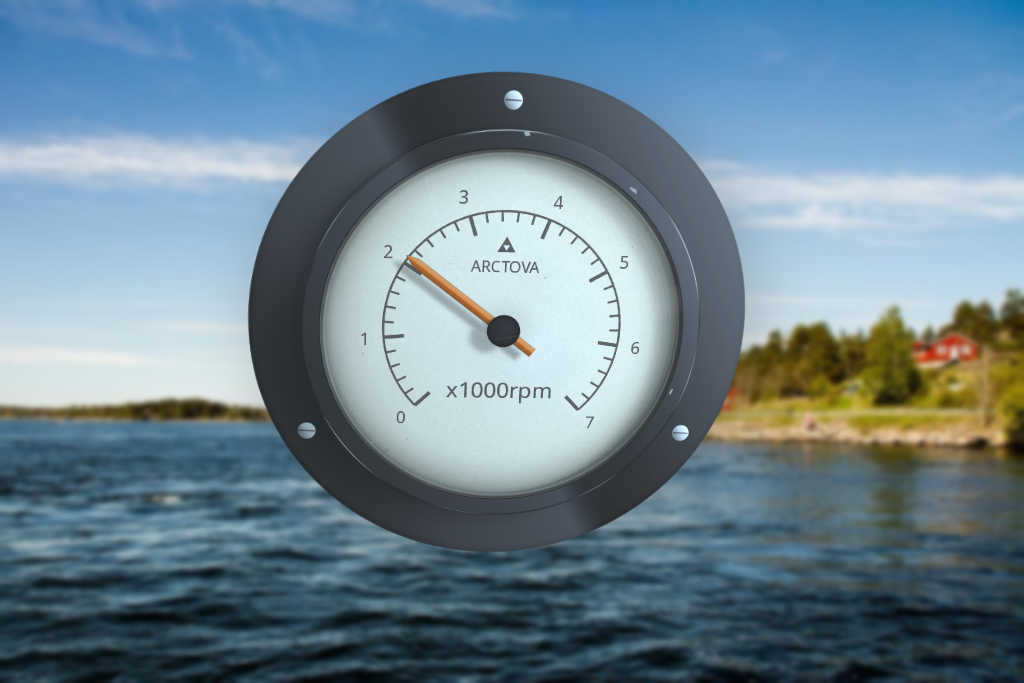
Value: 2100rpm
